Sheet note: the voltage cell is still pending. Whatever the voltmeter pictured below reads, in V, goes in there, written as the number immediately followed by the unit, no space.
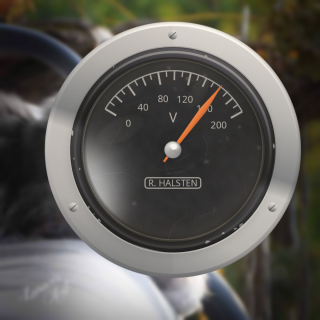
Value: 160V
